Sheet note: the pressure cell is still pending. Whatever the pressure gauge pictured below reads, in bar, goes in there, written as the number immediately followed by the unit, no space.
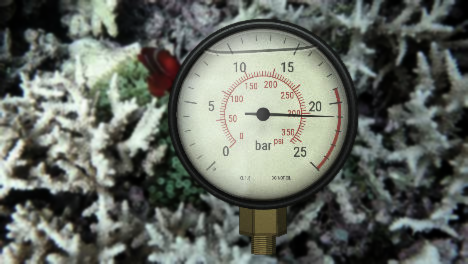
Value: 21bar
